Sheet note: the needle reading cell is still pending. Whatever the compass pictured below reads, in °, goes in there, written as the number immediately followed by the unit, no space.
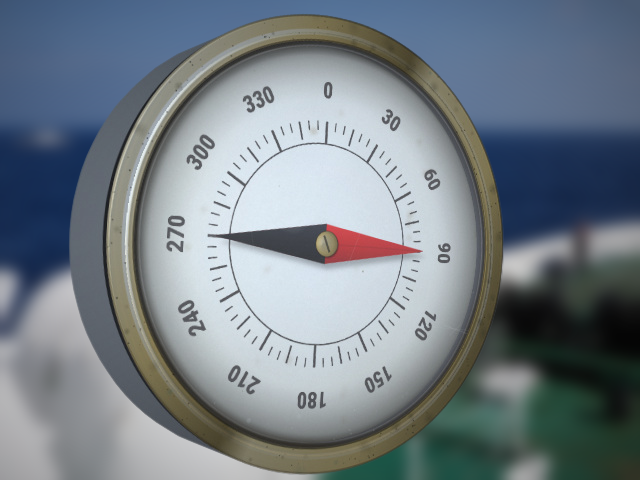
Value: 90°
